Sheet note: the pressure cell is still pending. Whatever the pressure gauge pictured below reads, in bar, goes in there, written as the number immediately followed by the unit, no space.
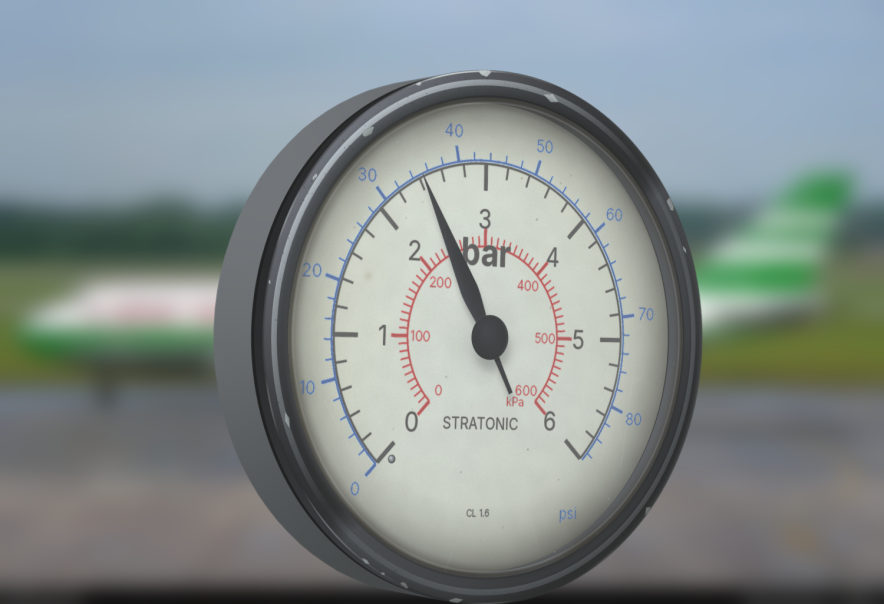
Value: 2.4bar
